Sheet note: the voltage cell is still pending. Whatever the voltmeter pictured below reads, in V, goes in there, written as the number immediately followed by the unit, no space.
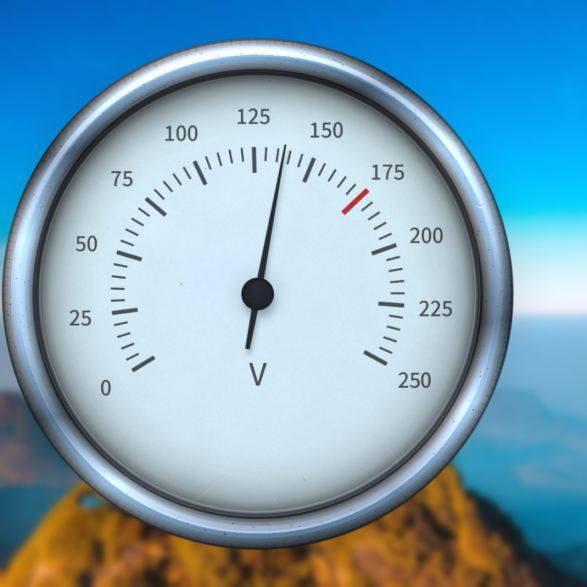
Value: 137.5V
